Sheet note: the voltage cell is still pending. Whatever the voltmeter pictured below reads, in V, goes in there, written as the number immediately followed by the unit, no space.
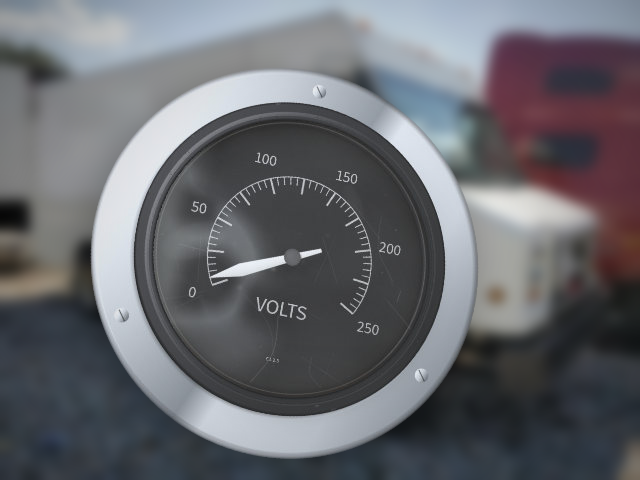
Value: 5V
